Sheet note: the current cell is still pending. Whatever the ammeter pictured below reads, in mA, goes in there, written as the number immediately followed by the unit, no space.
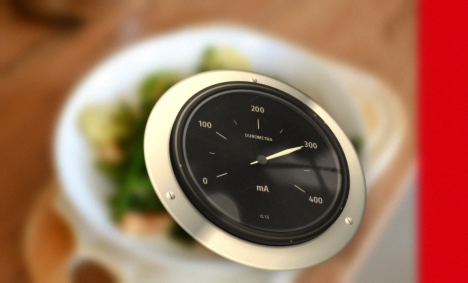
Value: 300mA
